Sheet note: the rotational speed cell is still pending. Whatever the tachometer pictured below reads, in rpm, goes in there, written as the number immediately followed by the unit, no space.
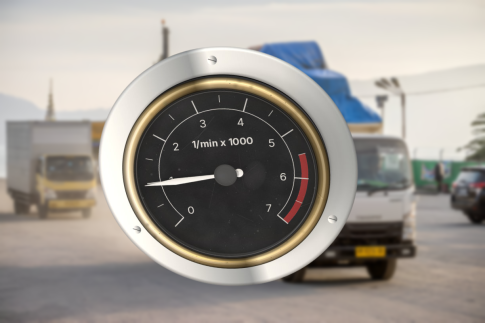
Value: 1000rpm
